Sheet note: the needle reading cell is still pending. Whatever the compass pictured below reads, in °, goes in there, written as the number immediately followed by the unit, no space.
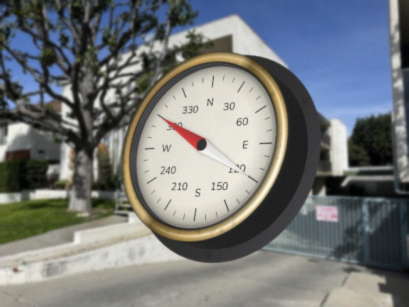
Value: 300°
